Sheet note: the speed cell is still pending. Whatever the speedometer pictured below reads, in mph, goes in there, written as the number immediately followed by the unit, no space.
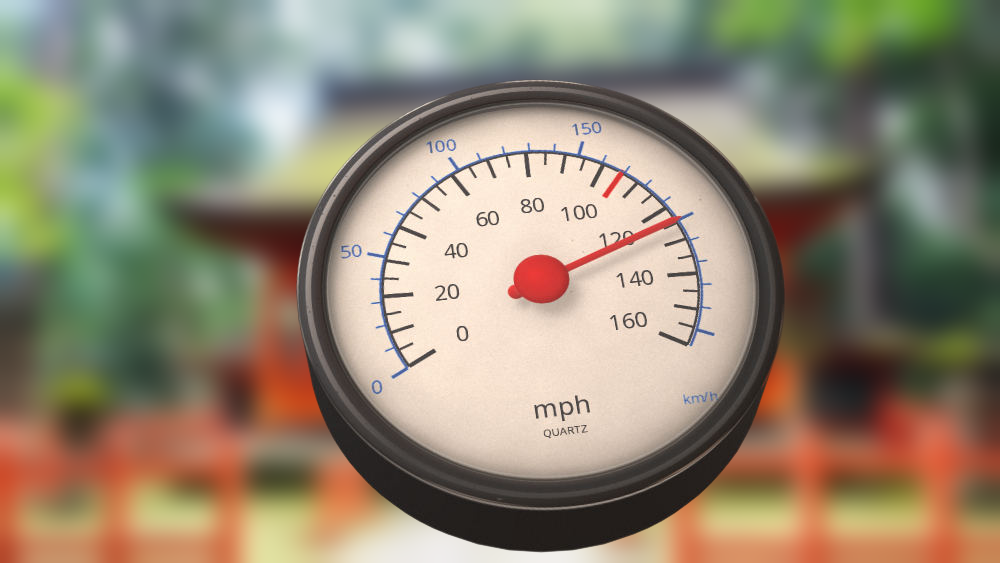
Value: 125mph
